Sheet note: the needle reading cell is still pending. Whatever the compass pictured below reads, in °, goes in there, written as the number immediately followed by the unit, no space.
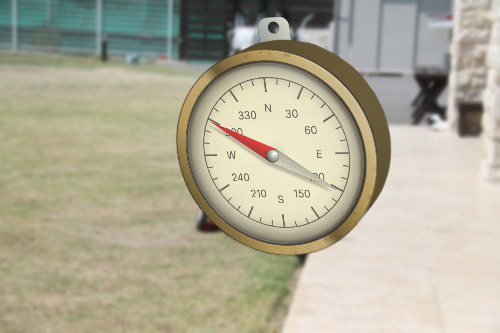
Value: 300°
